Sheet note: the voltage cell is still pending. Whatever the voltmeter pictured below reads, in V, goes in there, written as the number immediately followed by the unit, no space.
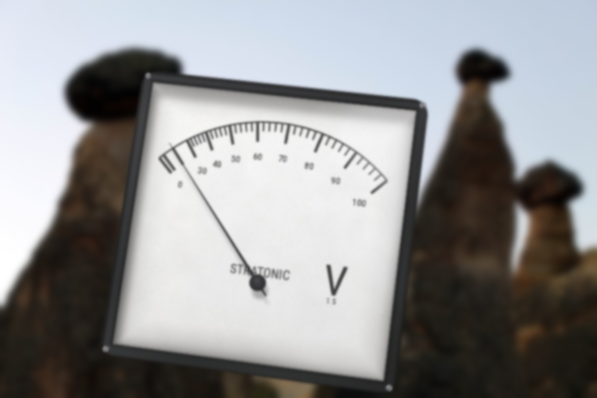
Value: 20V
